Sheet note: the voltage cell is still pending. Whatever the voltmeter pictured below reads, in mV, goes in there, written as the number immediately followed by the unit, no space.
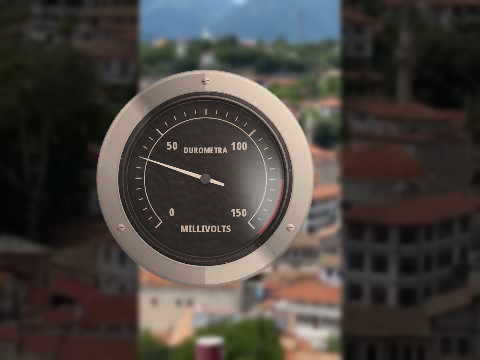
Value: 35mV
